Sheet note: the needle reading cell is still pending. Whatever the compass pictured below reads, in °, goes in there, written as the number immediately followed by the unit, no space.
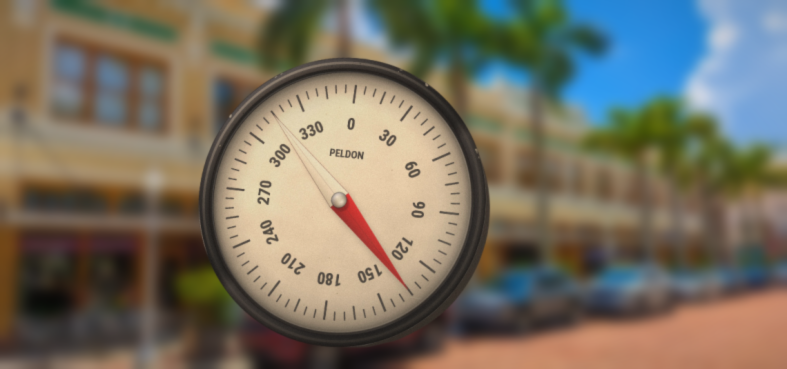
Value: 135°
